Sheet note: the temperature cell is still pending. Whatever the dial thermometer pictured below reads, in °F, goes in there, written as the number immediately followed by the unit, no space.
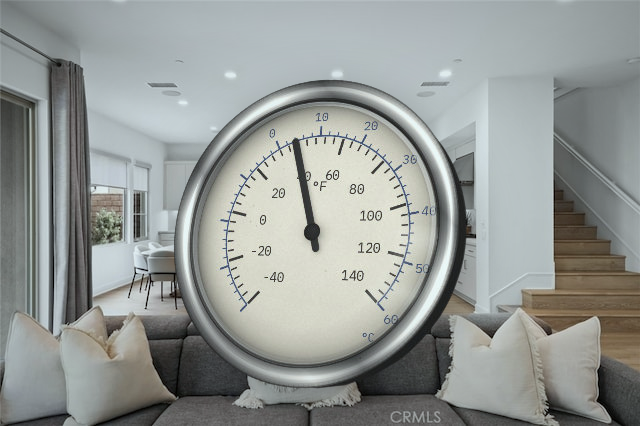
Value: 40°F
